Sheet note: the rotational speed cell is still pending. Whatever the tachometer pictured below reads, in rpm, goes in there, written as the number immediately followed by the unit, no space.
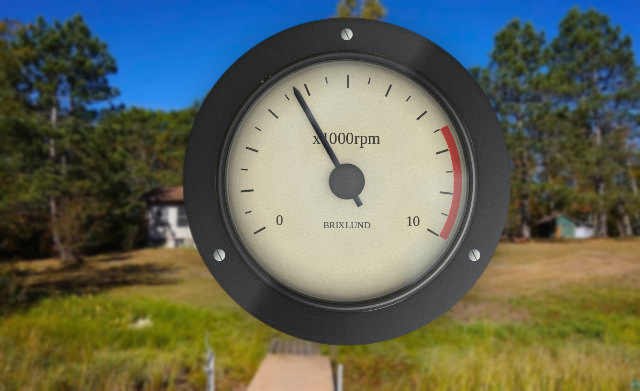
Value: 3750rpm
